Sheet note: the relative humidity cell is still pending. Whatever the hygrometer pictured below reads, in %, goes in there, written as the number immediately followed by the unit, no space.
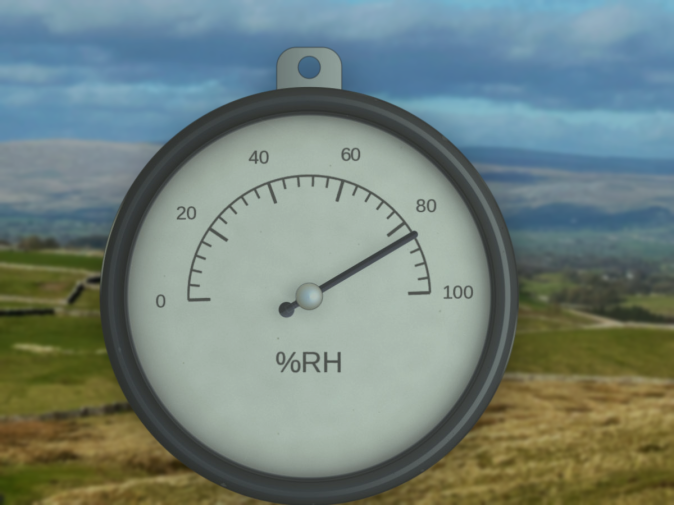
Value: 84%
